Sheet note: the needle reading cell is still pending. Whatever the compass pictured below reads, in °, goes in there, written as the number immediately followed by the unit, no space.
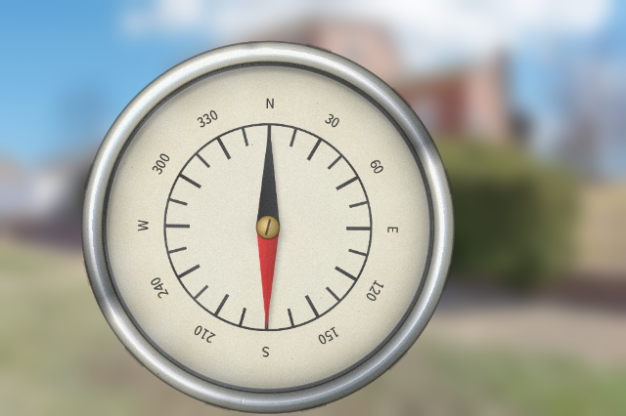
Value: 180°
